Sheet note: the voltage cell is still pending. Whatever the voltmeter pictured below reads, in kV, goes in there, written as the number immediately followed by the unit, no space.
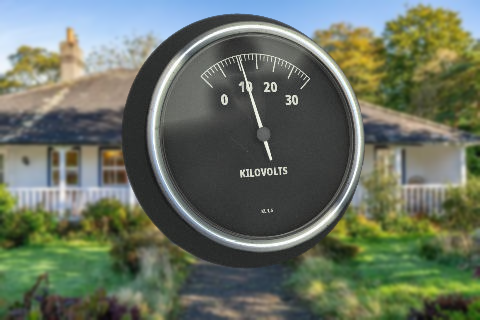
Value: 10kV
